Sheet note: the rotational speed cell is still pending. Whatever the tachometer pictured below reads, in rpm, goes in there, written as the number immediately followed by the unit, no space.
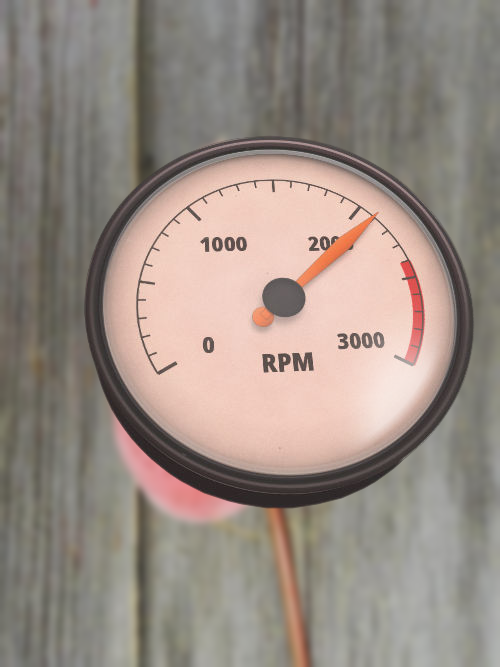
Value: 2100rpm
